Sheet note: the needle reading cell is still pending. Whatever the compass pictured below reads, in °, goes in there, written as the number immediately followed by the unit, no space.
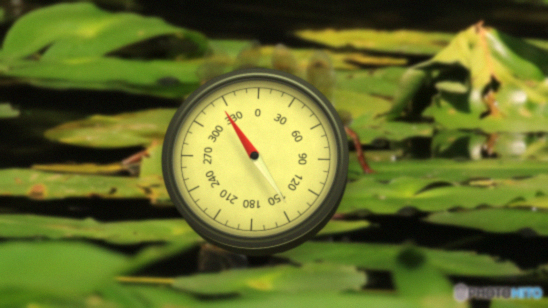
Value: 325°
